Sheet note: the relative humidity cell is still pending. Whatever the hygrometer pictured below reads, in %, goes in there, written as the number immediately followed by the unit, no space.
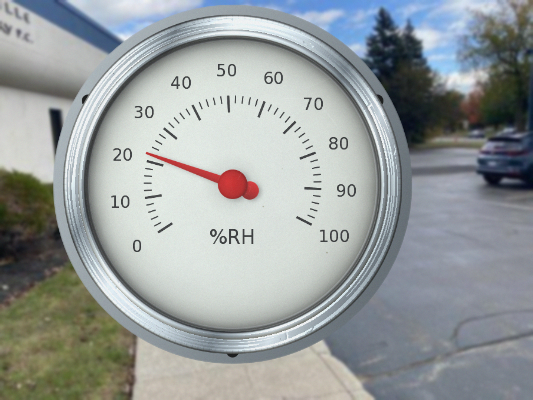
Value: 22%
